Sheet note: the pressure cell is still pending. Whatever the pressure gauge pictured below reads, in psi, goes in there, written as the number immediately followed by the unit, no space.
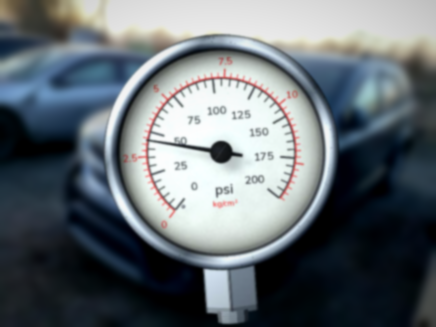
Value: 45psi
